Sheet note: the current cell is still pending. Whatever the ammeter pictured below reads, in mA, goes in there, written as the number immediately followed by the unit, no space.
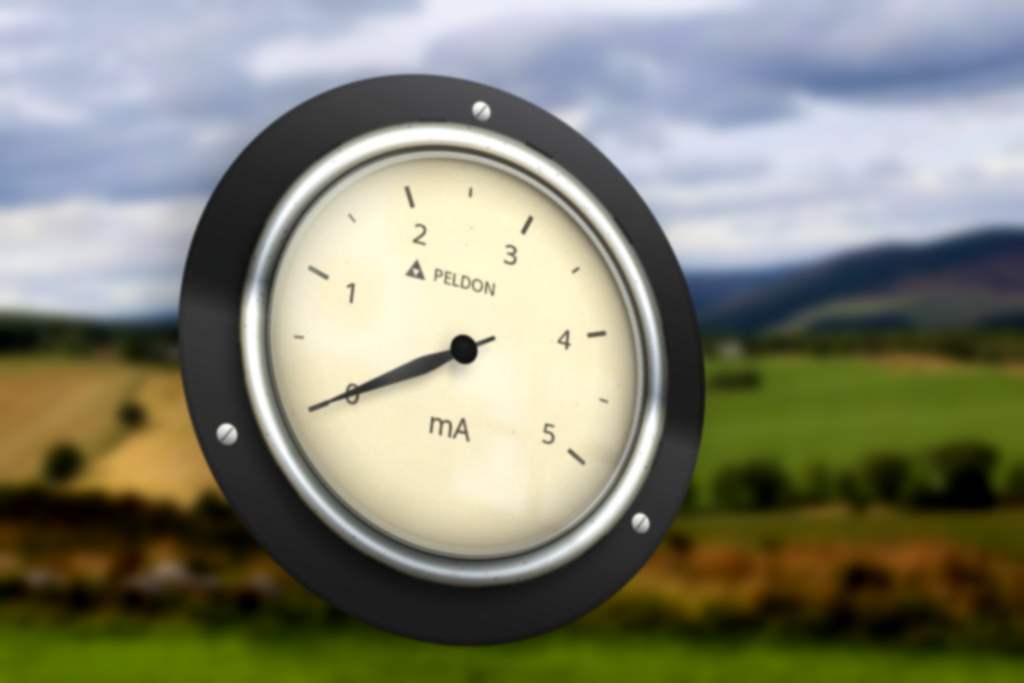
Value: 0mA
